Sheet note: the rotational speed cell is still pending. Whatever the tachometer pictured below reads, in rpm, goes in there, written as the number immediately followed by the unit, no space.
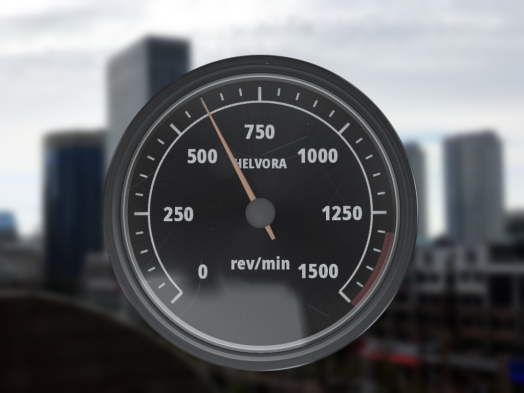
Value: 600rpm
